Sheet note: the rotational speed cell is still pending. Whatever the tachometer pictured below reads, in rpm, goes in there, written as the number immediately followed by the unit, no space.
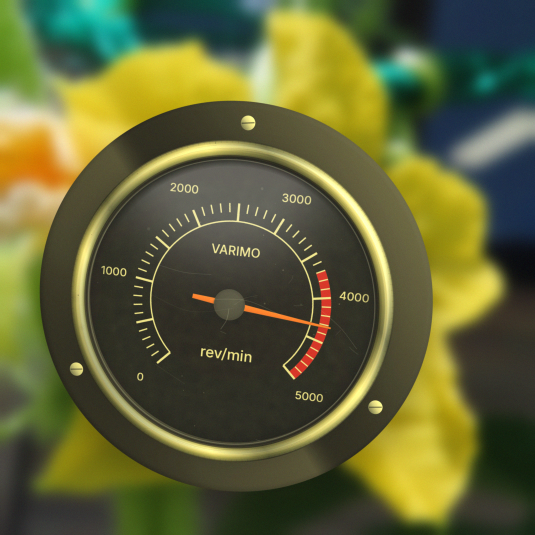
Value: 4300rpm
